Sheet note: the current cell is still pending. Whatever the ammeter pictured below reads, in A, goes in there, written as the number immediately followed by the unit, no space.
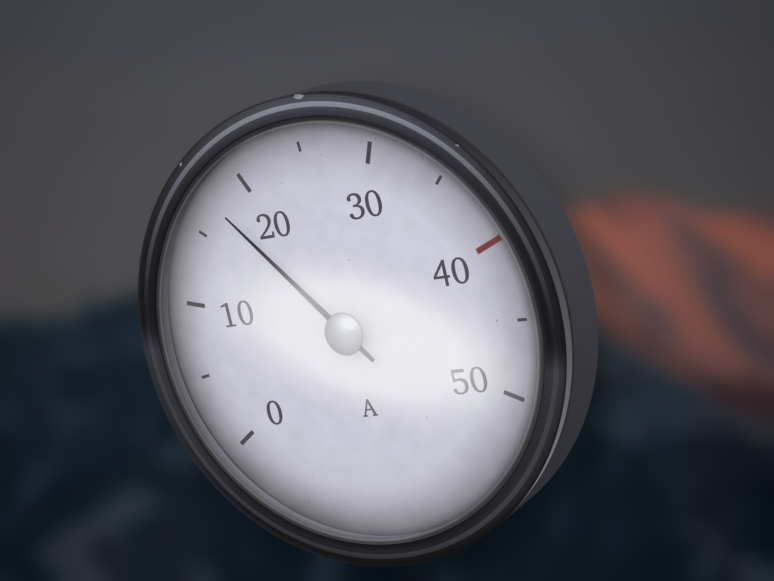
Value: 17.5A
